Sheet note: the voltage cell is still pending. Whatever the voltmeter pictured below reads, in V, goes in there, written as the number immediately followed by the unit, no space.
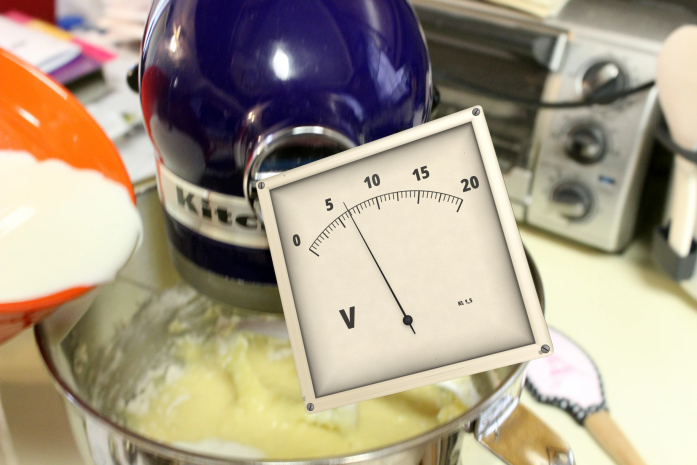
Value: 6.5V
